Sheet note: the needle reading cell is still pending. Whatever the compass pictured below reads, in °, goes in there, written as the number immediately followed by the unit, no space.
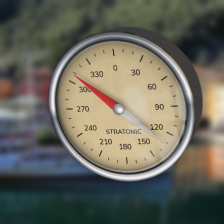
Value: 310°
